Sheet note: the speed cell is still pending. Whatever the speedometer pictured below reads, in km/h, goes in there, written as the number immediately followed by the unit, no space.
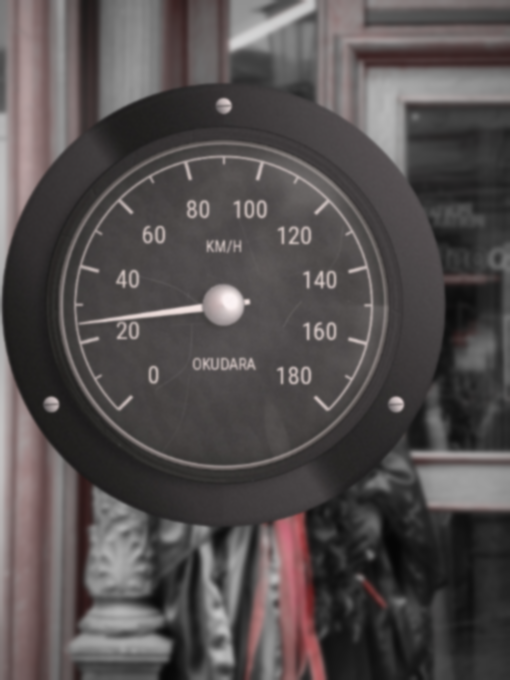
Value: 25km/h
